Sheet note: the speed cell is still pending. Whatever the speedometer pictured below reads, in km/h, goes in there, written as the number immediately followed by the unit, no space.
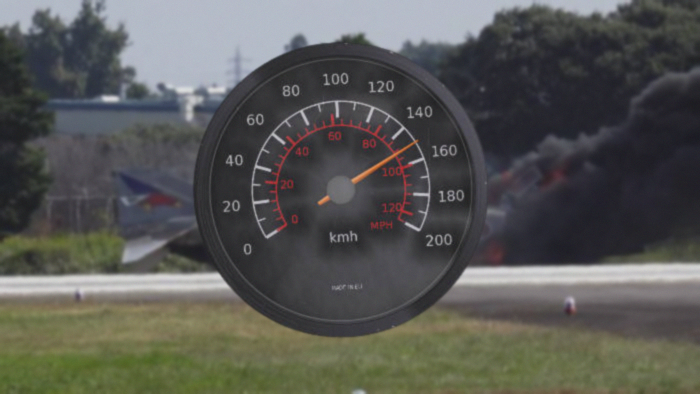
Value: 150km/h
